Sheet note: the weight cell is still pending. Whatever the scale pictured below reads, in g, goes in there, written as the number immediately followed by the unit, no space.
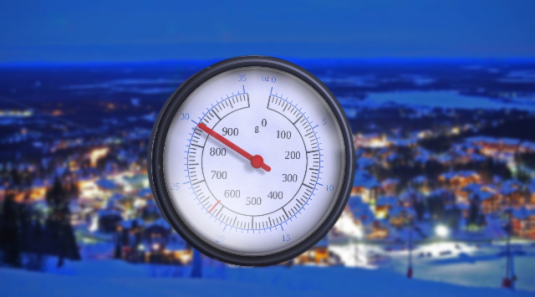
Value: 850g
